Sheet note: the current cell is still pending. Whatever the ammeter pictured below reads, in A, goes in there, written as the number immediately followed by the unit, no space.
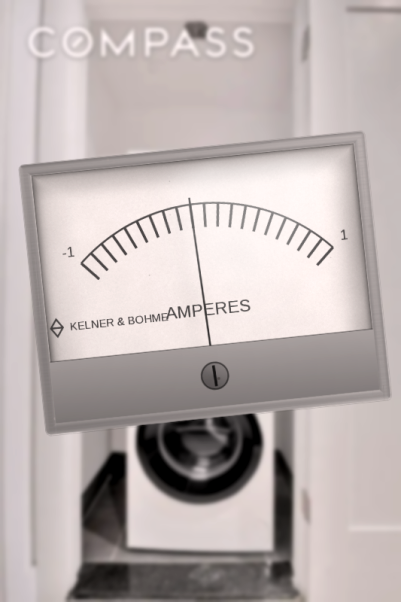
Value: -0.1A
